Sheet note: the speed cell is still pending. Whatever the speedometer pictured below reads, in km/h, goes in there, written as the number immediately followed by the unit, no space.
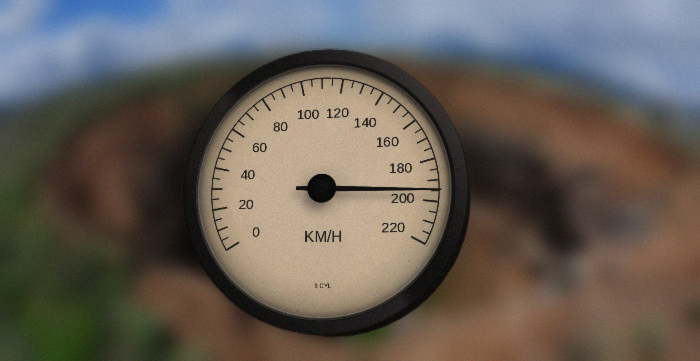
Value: 195km/h
